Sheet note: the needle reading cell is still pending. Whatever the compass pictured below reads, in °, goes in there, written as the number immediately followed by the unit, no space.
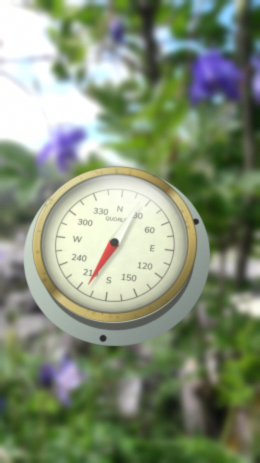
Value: 202.5°
